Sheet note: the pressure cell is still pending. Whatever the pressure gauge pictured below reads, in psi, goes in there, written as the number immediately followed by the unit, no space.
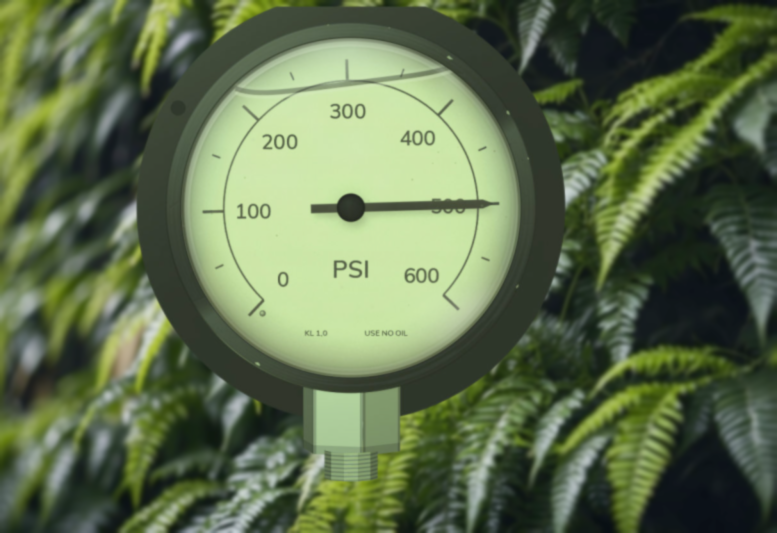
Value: 500psi
